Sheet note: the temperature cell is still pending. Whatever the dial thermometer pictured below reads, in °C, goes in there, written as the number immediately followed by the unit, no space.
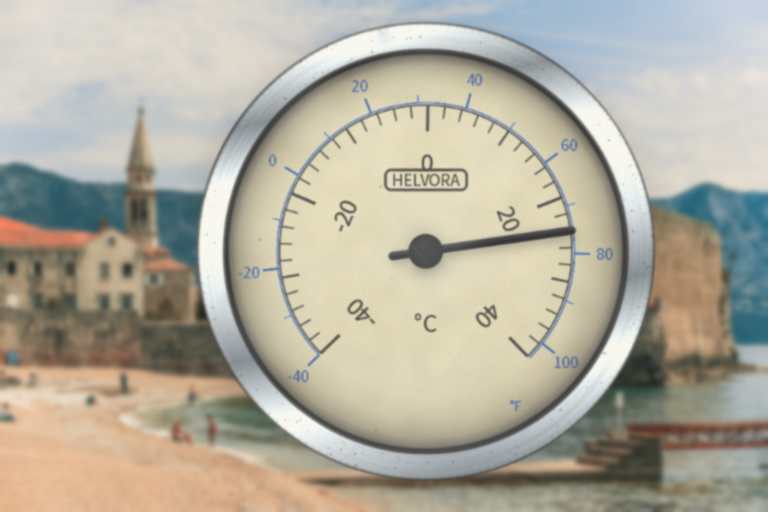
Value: 24°C
